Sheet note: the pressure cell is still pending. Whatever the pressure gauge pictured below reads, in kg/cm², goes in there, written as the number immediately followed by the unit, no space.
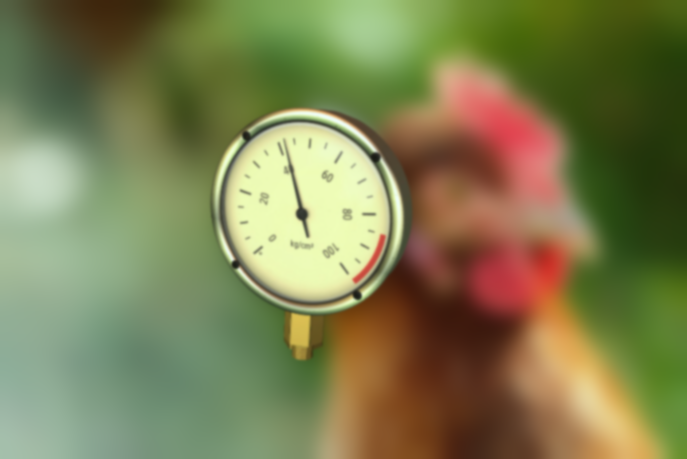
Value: 42.5kg/cm²
